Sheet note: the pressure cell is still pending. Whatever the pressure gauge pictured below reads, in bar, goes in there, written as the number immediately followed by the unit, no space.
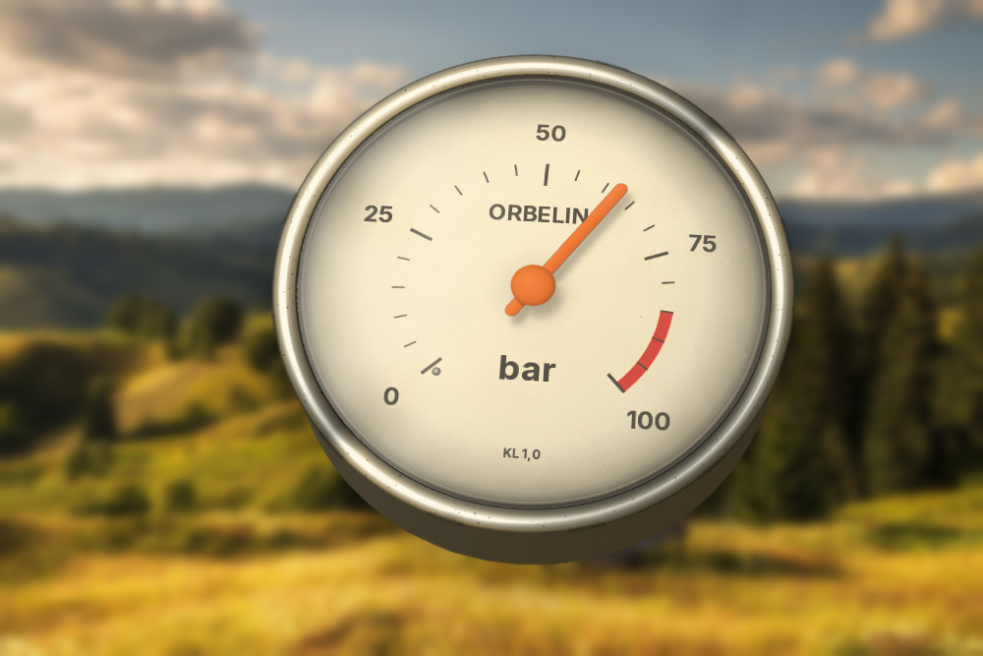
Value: 62.5bar
